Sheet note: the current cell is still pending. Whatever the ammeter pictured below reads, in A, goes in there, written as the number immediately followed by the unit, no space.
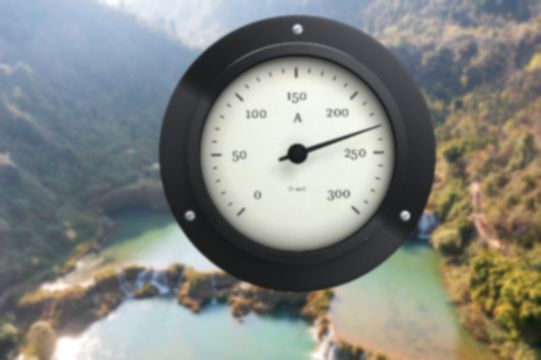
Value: 230A
